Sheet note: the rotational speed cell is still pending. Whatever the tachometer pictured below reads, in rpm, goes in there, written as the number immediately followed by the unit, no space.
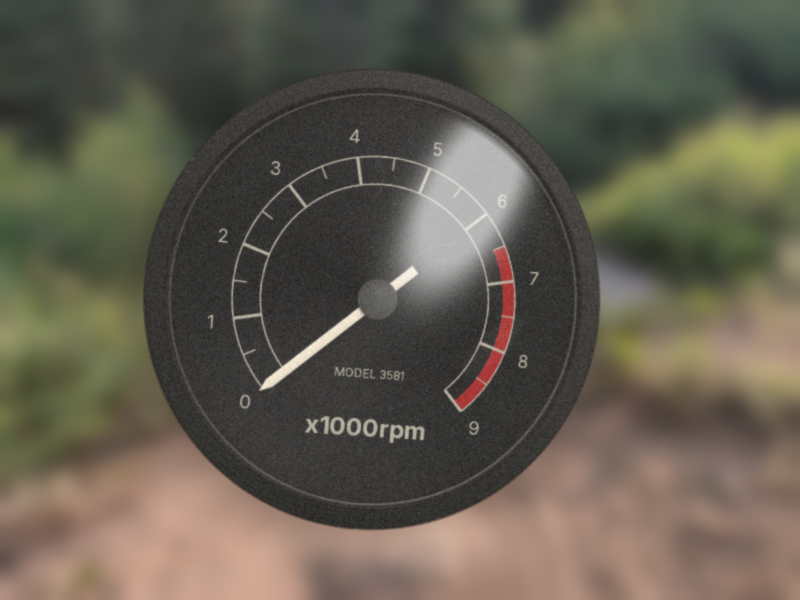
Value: 0rpm
